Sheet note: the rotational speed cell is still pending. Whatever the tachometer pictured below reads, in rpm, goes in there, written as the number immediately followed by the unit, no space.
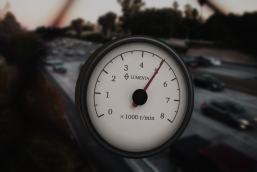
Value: 5000rpm
